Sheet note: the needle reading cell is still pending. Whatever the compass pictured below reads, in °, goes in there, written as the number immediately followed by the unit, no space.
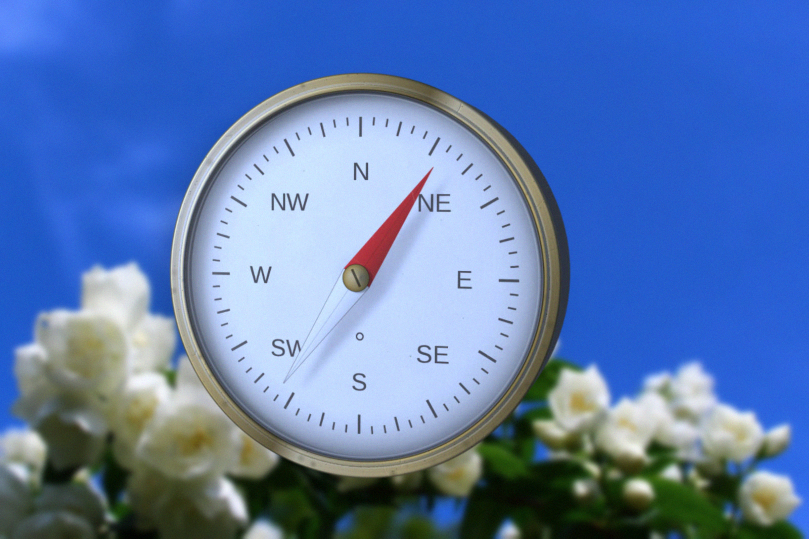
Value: 35°
